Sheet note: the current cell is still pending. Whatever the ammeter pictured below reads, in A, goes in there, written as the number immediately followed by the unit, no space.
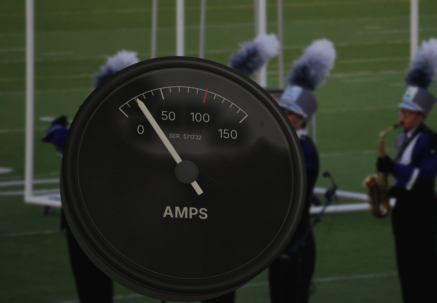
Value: 20A
